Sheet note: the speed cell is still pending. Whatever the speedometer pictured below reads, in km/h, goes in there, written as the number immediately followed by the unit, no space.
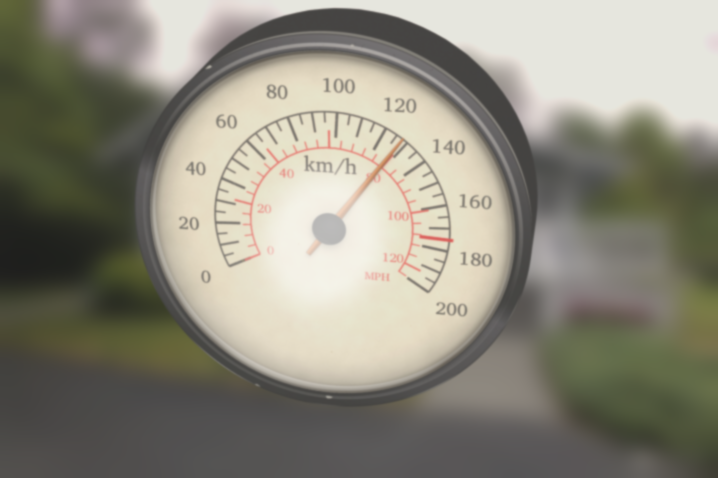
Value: 127.5km/h
